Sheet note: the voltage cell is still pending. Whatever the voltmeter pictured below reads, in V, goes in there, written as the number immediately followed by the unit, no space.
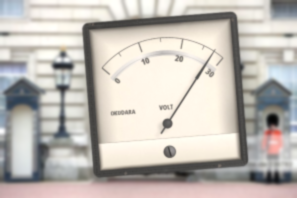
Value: 27.5V
